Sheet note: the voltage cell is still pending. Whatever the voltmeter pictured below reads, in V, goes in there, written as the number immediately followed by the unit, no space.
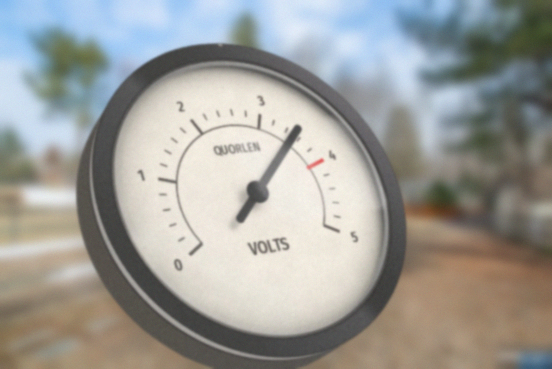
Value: 3.5V
